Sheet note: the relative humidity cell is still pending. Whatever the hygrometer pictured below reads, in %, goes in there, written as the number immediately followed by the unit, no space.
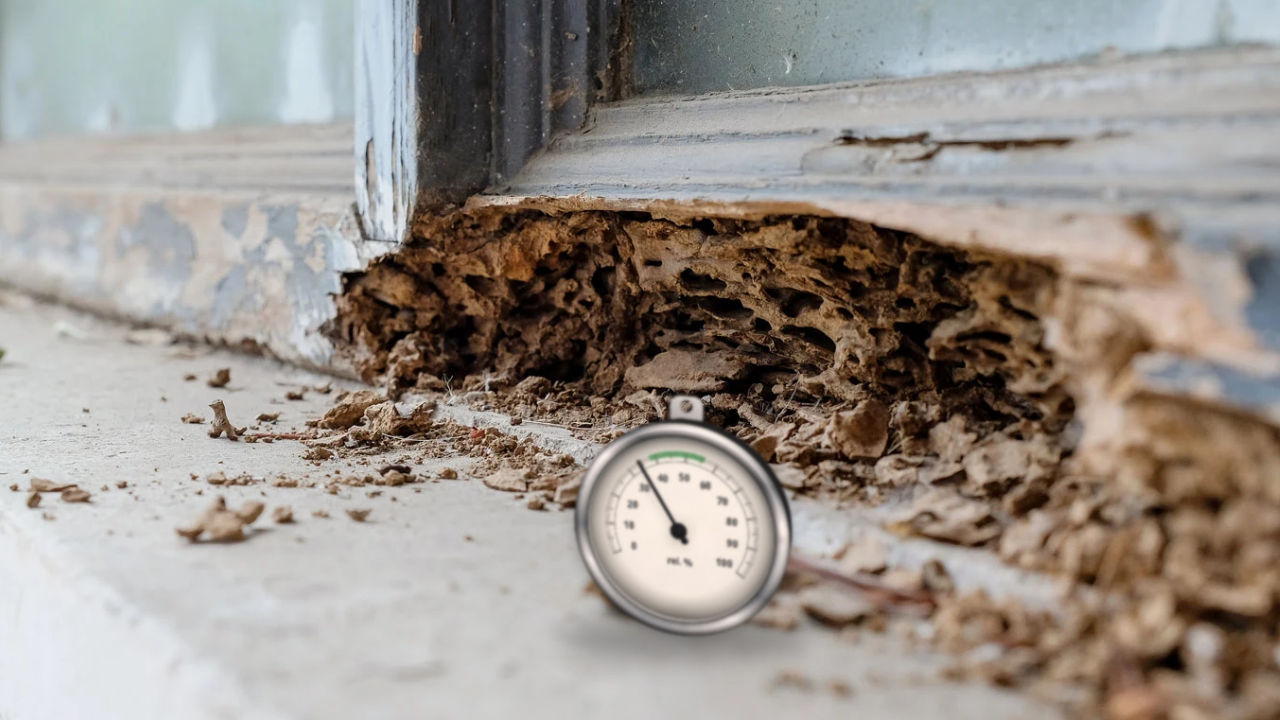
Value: 35%
